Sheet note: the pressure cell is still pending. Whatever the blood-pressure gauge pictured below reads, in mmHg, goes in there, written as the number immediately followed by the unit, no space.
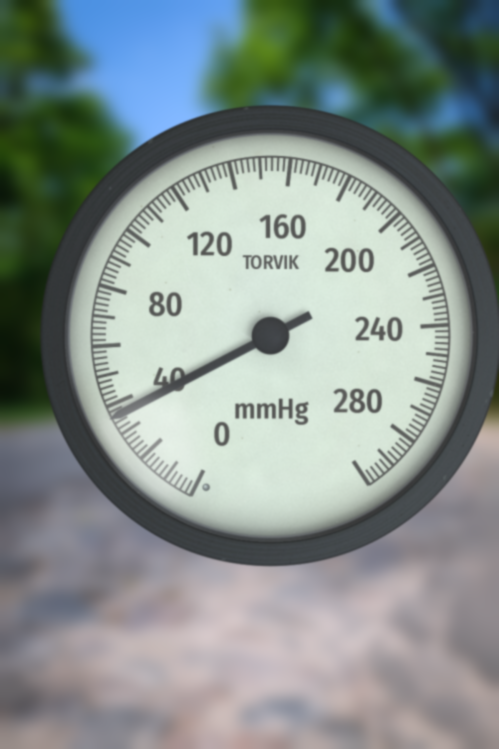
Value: 36mmHg
